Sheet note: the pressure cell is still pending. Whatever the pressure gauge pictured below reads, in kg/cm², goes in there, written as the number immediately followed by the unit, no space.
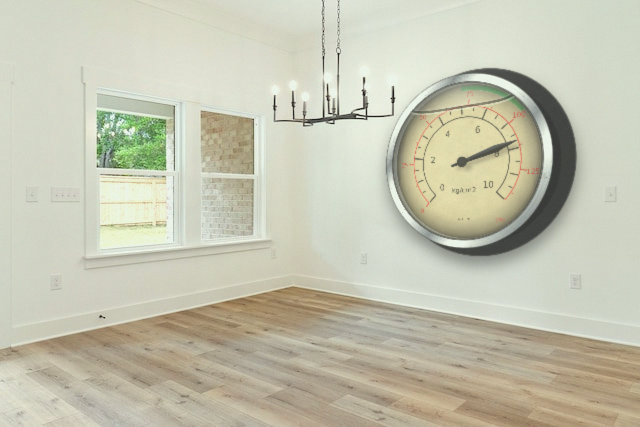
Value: 7.75kg/cm²
